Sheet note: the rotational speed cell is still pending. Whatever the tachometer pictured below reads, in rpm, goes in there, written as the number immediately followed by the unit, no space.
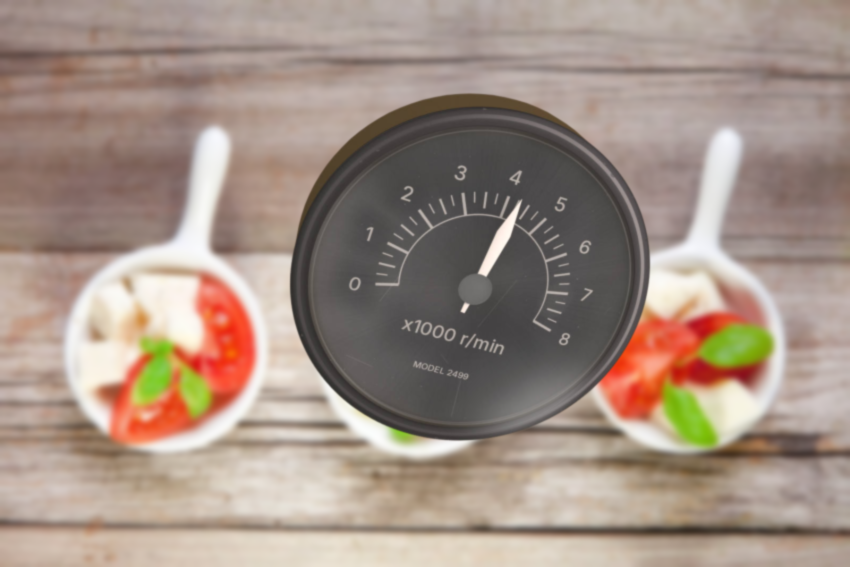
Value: 4250rpm
